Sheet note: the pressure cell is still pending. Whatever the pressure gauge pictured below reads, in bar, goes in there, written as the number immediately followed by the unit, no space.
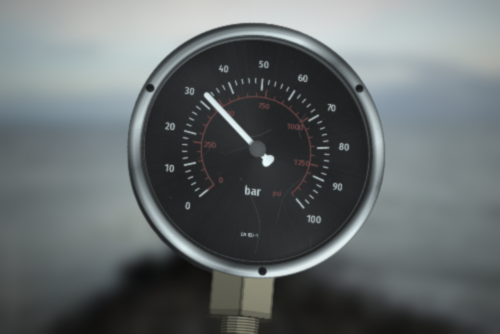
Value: 32bar
